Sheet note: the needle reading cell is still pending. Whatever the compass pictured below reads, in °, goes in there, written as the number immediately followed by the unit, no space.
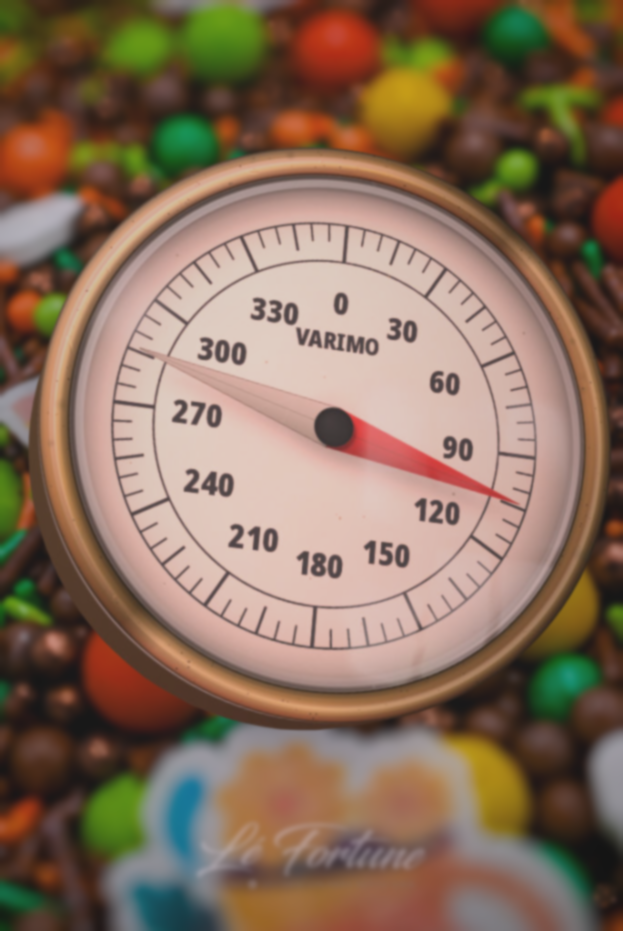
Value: 105°
